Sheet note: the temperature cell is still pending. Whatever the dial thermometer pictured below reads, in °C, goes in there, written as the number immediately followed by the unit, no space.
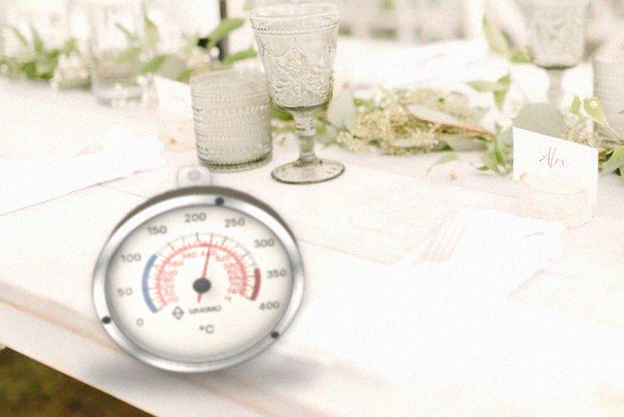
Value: 225°C
